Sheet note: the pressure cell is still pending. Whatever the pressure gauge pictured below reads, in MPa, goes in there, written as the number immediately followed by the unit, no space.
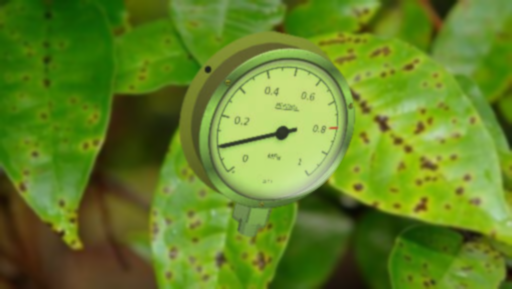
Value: 0.1MPa
